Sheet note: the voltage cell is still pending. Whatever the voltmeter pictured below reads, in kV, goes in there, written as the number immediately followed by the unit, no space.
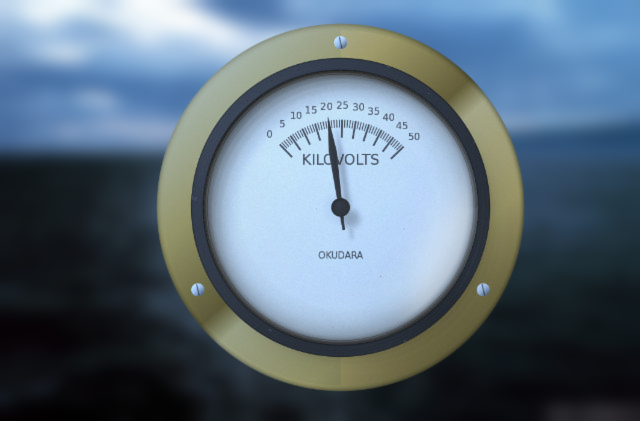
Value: 20kV
